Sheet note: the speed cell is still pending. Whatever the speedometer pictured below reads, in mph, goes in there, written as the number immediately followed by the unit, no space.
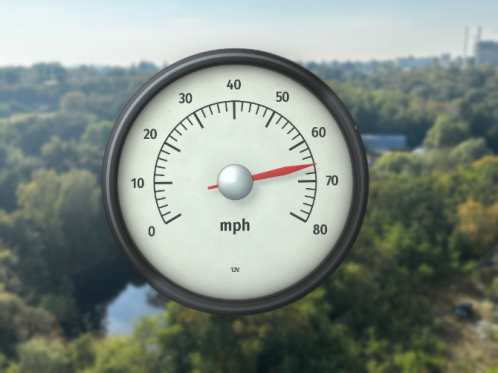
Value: 66mph
